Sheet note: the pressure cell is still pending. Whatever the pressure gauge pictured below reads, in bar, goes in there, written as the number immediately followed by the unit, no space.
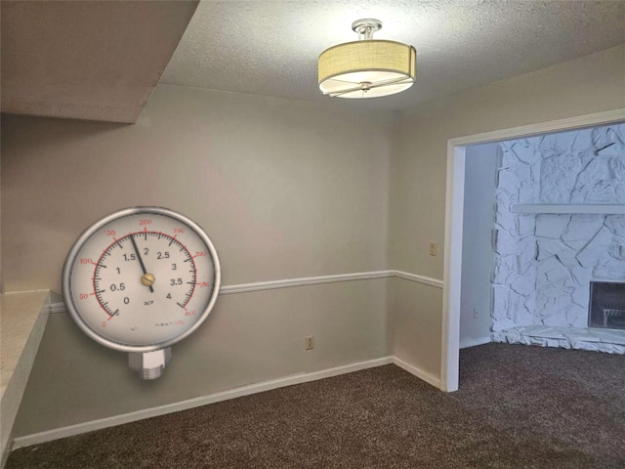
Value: 1.75bar
